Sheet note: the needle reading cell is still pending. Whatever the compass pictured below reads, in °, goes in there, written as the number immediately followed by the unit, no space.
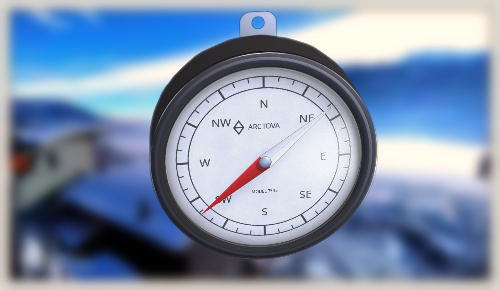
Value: 230°
